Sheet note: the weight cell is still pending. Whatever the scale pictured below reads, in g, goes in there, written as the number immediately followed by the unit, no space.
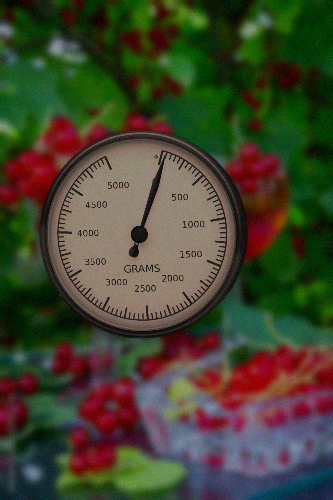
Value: 50g
